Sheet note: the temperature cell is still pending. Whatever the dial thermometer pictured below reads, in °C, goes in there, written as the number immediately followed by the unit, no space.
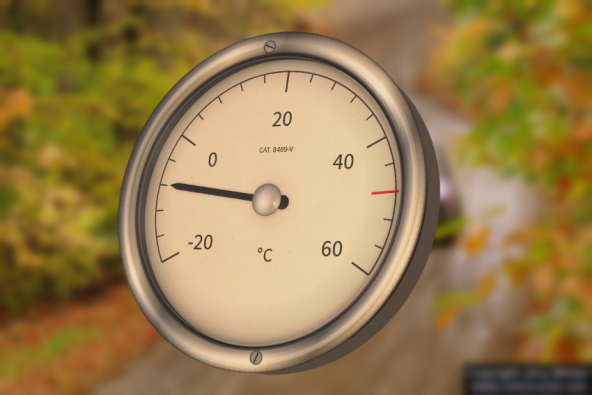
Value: -8°C
